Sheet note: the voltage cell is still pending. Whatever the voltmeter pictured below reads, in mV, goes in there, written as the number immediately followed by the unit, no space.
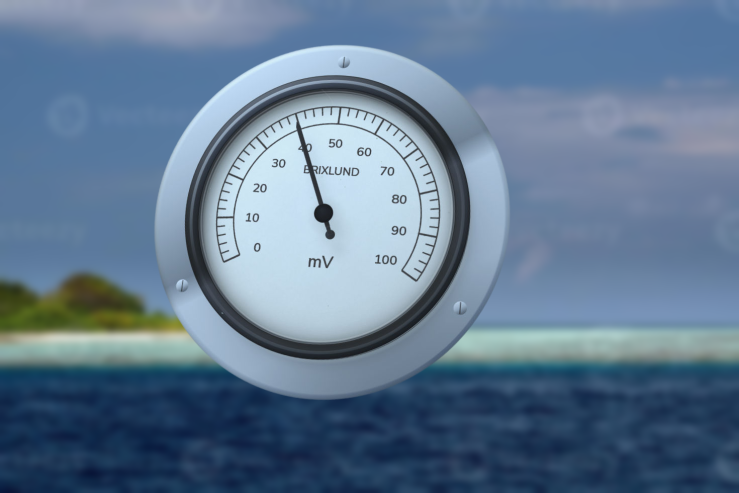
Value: 40mV
